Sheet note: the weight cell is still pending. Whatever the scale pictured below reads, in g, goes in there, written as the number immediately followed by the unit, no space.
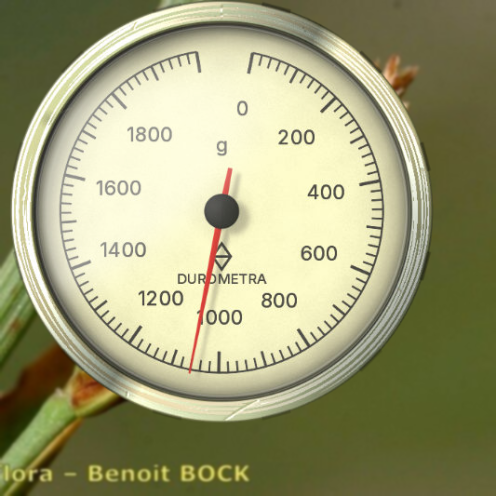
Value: 1060g
